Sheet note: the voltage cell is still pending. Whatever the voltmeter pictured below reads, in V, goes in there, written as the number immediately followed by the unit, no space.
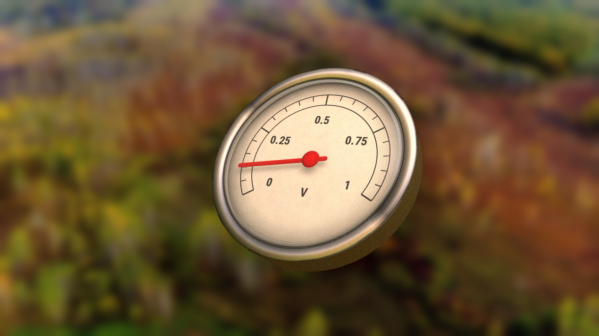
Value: 0.1V
